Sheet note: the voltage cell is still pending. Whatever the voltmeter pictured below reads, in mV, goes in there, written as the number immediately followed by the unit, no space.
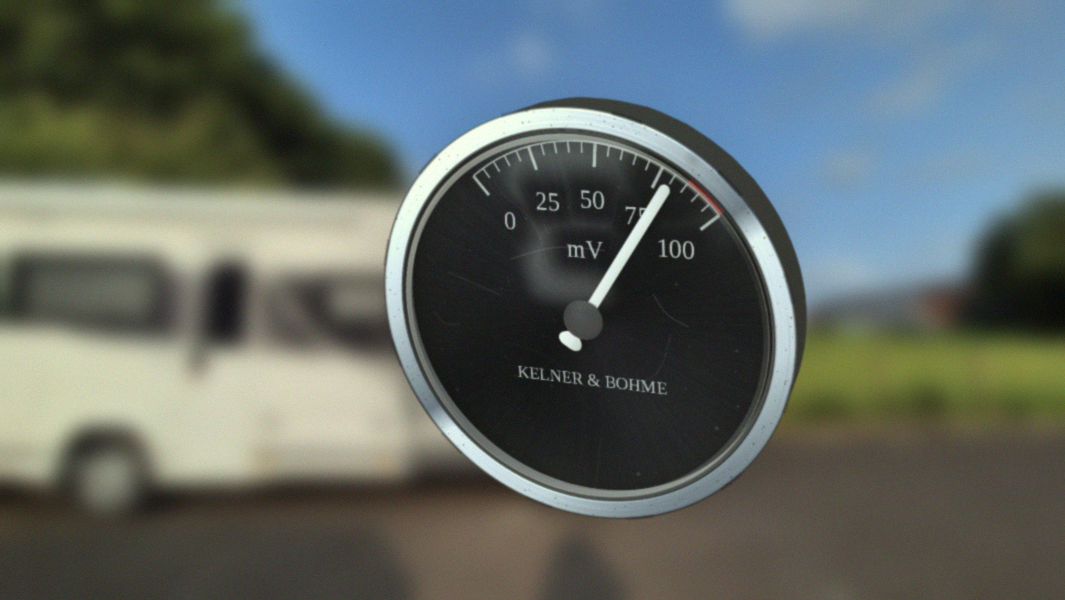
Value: 80mV
